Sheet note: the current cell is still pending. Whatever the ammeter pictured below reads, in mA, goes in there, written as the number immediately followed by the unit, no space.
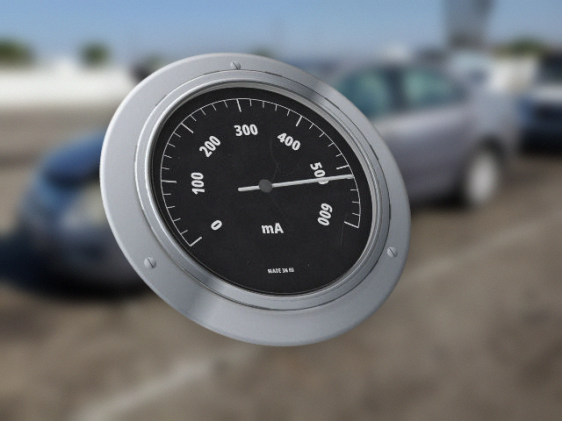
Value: 520mA
